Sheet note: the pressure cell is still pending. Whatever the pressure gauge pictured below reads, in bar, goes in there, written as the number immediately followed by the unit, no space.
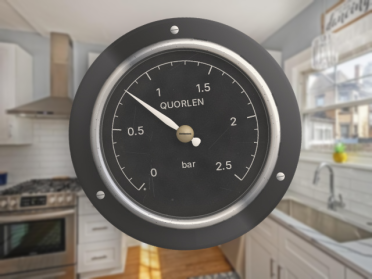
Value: 0.8bar
